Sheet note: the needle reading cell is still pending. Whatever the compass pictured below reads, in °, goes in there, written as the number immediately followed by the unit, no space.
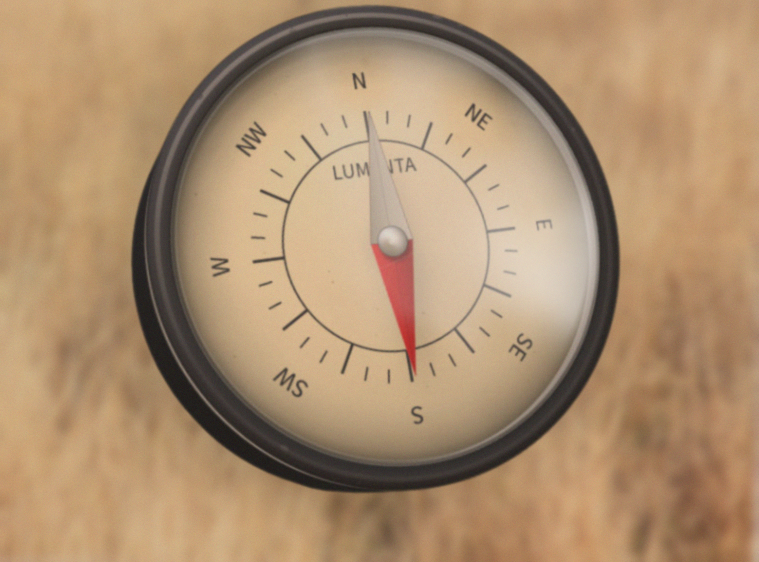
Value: 180°
